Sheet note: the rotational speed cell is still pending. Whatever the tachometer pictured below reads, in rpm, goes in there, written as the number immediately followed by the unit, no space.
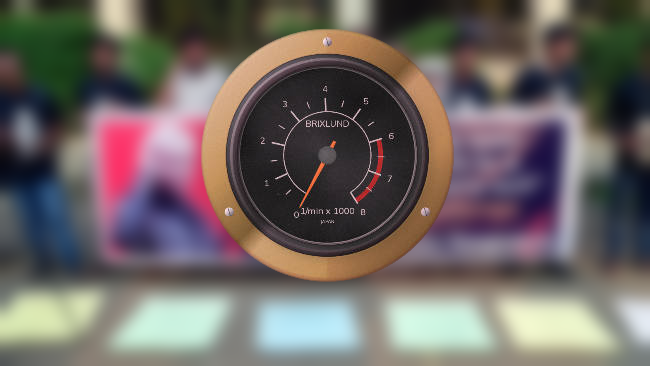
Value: 0rpm
